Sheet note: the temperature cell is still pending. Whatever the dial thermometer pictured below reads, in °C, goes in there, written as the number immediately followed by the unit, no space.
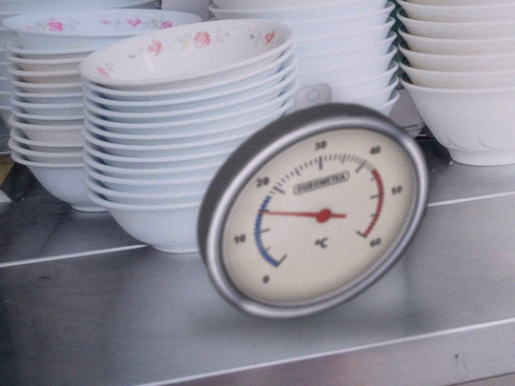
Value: 15°C
